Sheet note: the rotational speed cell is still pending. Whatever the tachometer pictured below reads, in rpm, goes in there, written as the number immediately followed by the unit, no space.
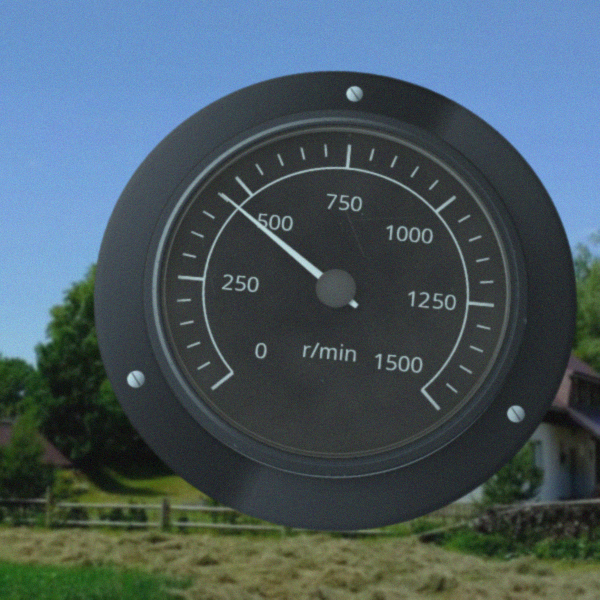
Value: 450rpm
